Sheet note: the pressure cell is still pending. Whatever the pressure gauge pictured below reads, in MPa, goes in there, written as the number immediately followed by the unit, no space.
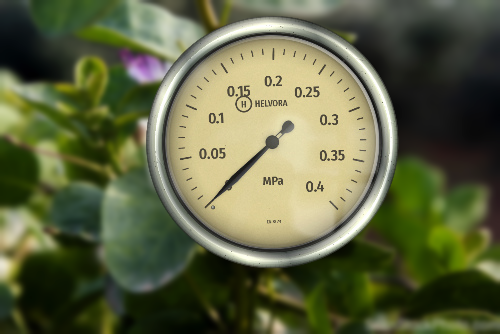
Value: 0MPa
